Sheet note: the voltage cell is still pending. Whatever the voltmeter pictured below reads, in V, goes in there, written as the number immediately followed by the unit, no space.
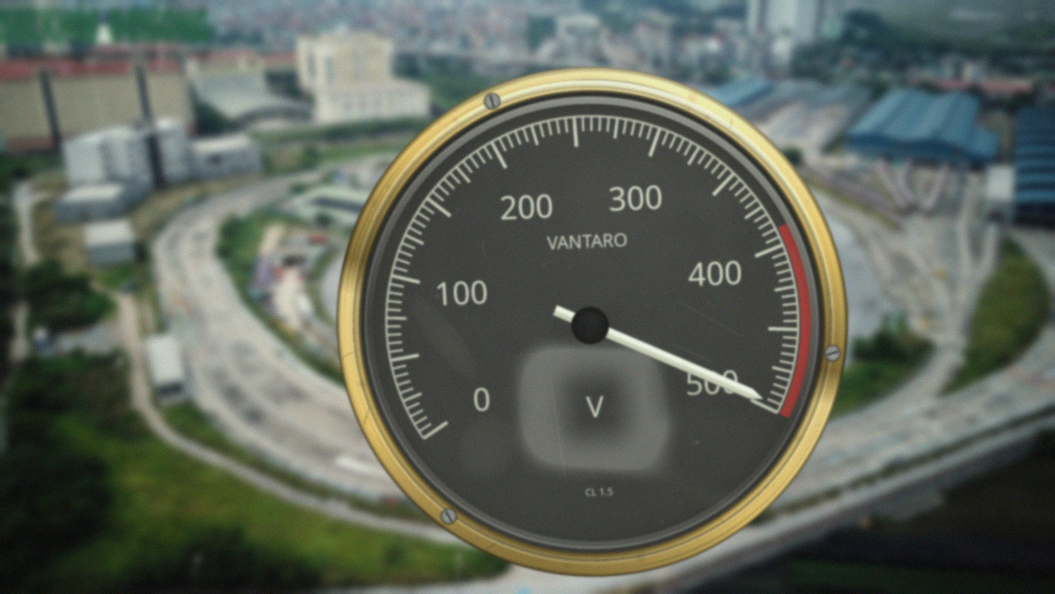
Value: 495V
